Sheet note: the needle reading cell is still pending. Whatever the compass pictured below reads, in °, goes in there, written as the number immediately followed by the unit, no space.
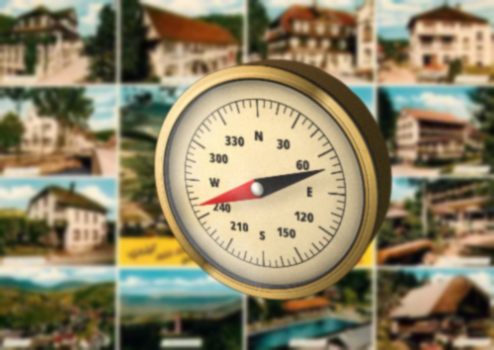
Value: 250°
